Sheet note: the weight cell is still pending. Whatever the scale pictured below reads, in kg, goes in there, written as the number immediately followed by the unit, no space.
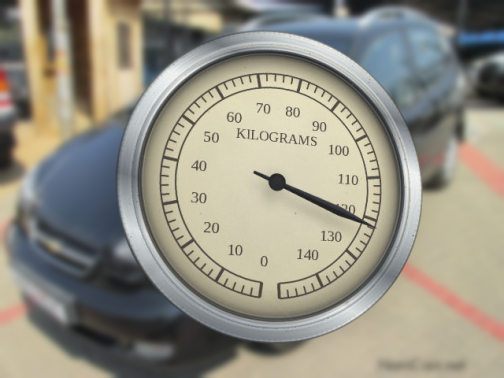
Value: 122kg
